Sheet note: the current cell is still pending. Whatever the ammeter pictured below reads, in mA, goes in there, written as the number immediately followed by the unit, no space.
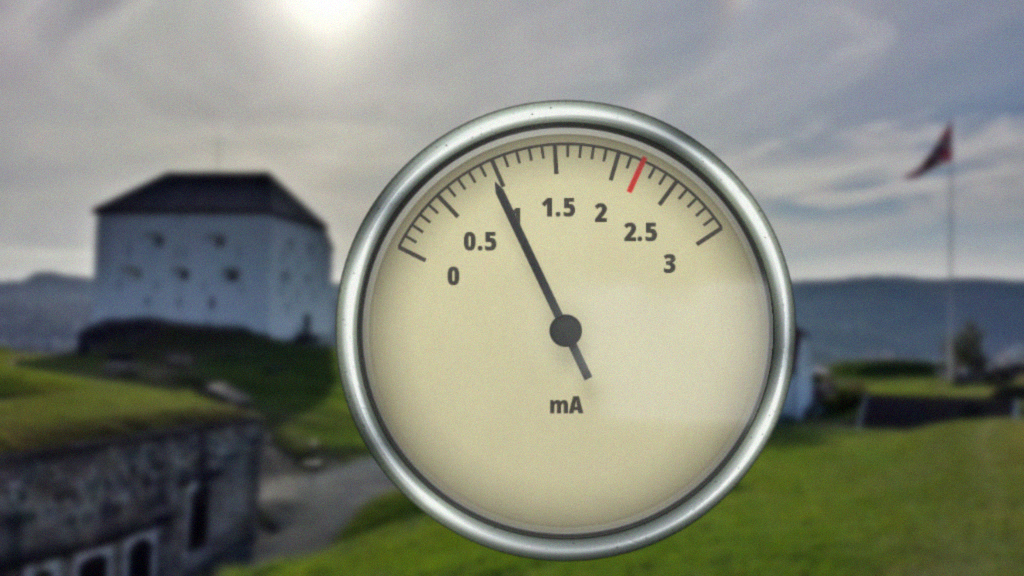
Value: 0.95mA
